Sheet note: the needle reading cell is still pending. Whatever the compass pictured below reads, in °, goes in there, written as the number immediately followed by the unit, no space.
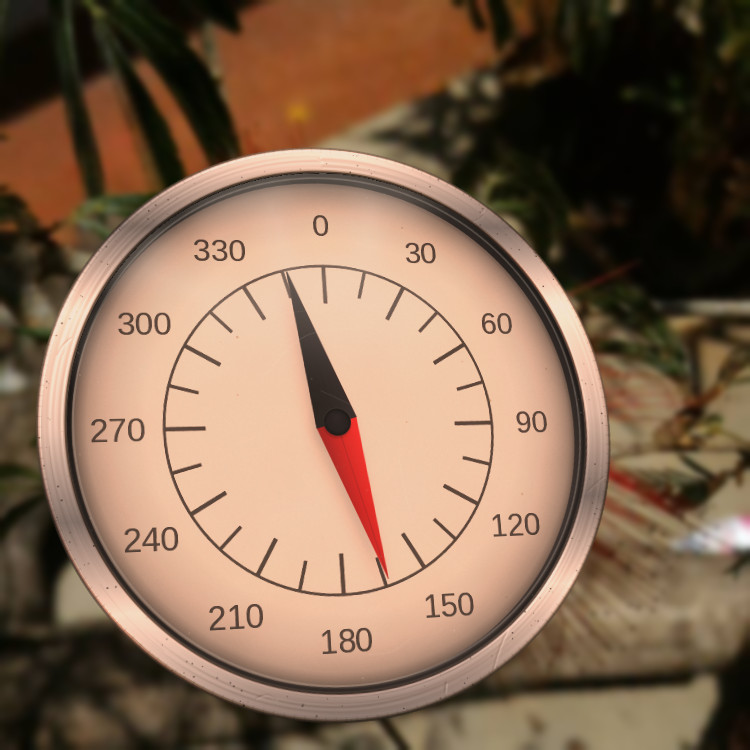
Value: 165°
